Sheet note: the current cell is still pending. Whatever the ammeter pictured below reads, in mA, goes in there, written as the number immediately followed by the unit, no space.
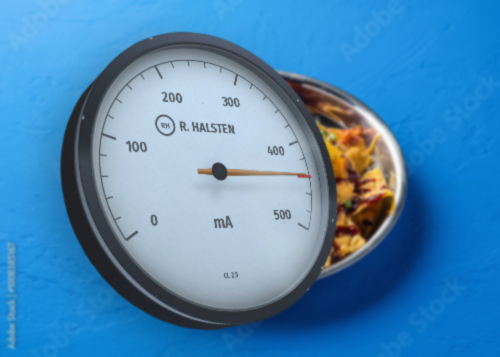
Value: 440mA
